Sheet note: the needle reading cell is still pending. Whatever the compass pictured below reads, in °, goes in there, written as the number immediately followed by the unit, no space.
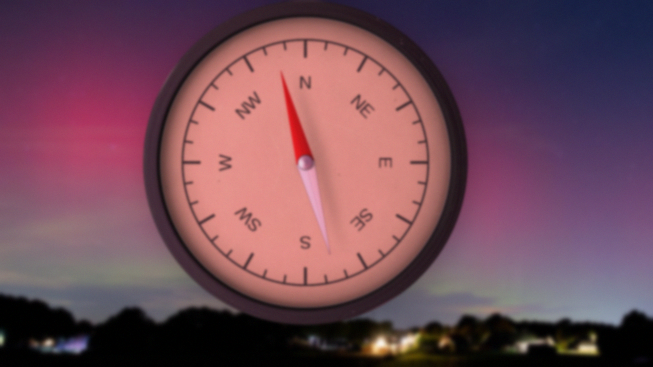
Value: 345°
